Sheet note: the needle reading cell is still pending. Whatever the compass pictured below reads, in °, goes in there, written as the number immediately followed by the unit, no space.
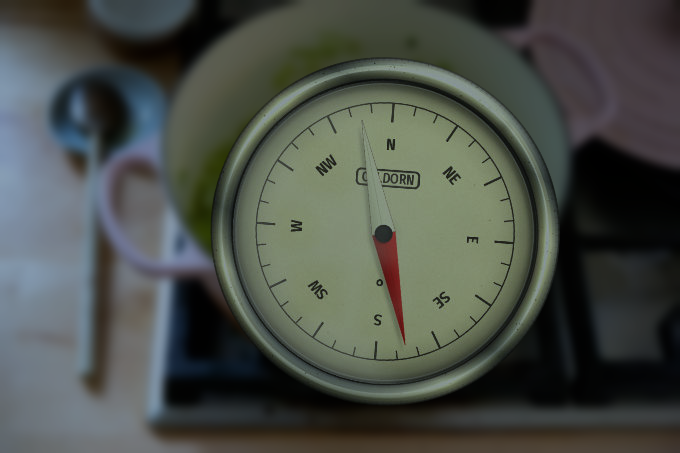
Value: 165°
